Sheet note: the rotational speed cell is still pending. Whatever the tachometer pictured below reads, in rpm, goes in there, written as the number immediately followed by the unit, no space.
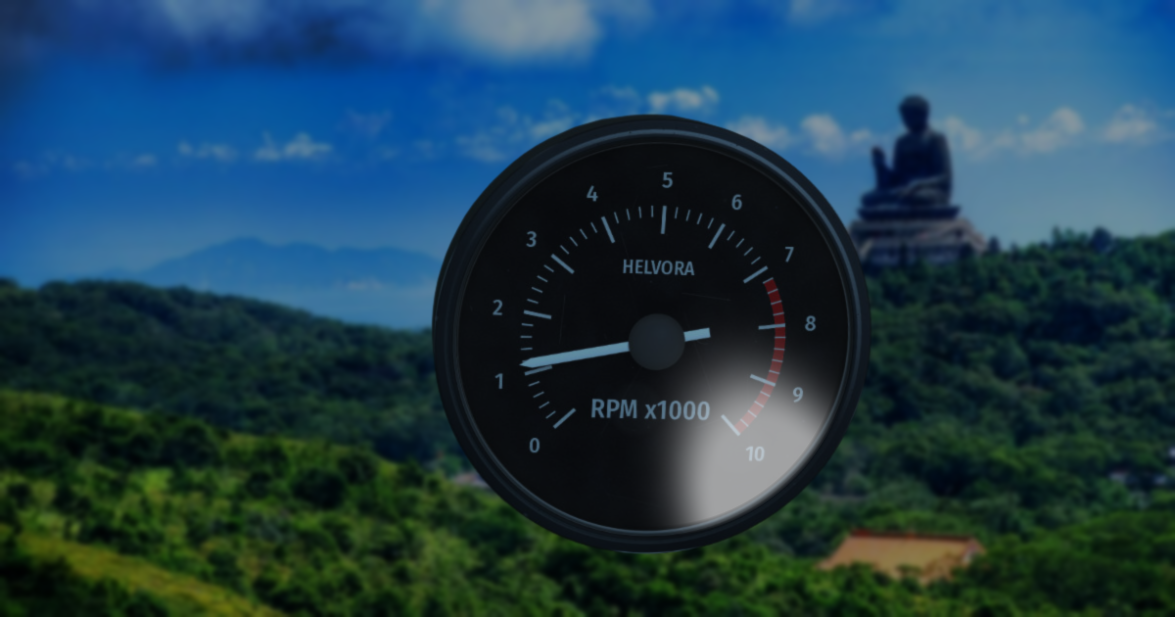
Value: 1200rpm
